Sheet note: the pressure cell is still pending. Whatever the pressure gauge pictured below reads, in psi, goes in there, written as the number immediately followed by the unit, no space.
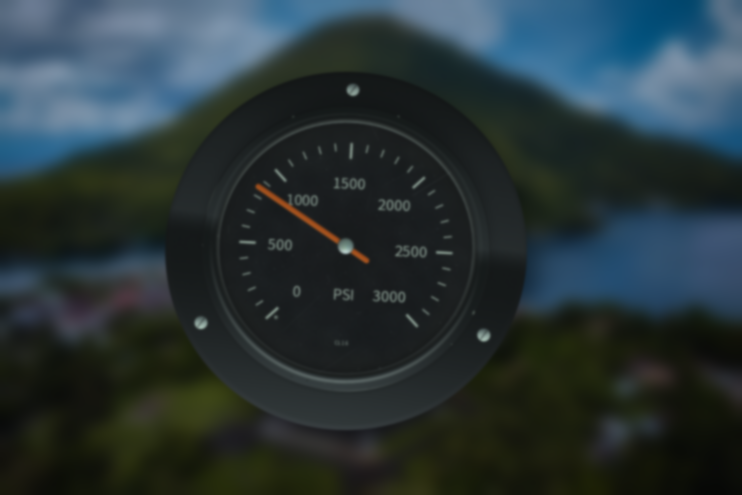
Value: 850psi
